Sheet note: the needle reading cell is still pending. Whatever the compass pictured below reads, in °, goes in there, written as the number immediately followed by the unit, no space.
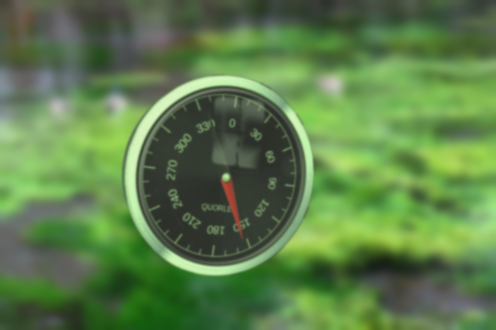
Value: 155°
